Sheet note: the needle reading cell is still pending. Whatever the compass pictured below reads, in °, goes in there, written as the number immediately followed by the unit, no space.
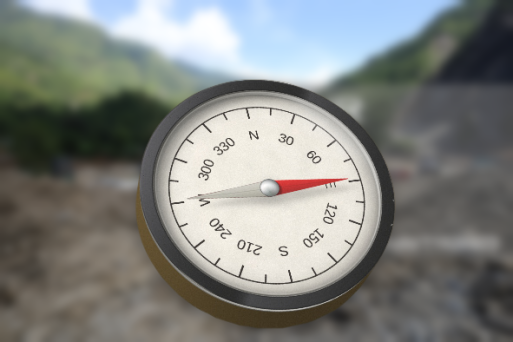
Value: 90°
